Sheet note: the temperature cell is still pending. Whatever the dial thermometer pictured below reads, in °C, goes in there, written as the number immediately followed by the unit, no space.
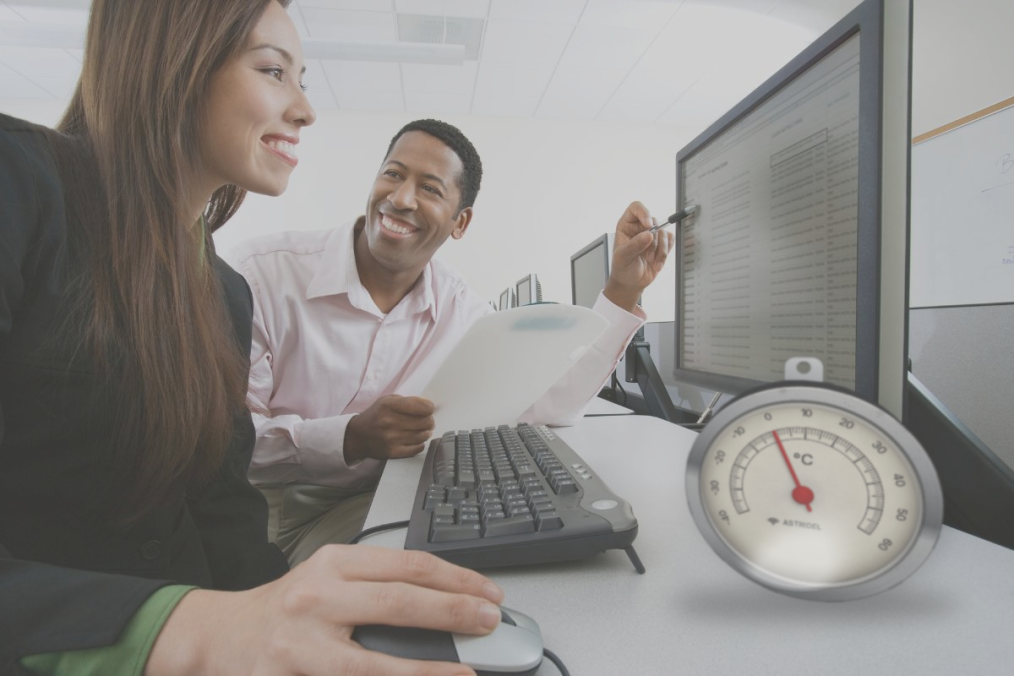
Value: 0°C
